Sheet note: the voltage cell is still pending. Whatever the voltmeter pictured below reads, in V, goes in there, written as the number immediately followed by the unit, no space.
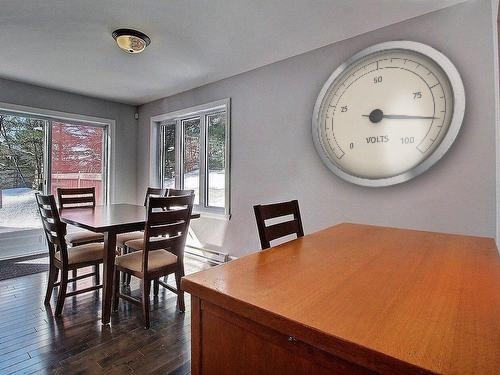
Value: 87.5V
